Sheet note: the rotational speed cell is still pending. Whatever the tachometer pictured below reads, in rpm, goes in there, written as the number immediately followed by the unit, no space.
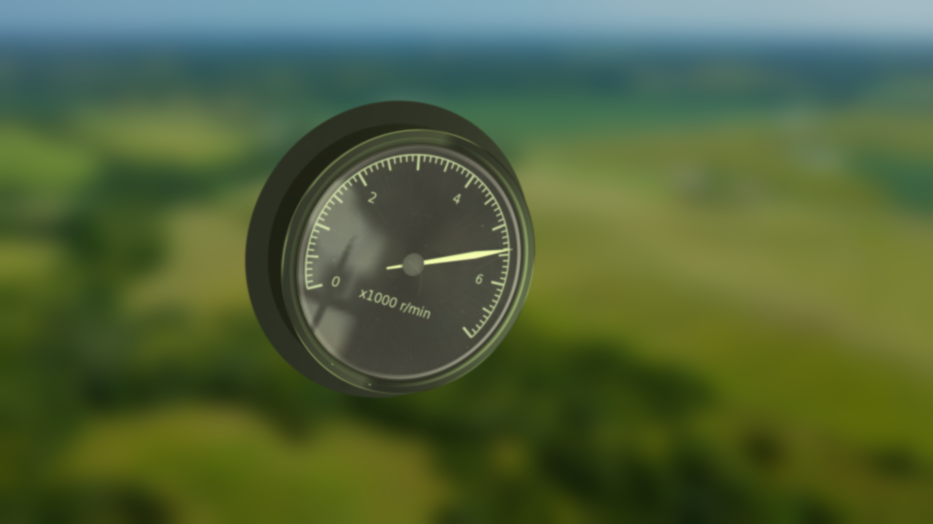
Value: 5400rpm
